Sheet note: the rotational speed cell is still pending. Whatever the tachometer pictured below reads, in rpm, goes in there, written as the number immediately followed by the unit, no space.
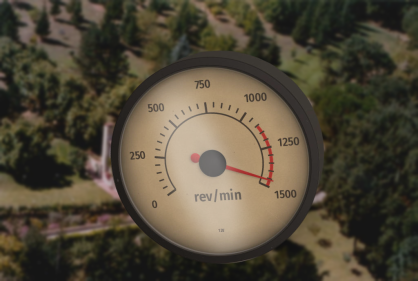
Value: 1450rpm
